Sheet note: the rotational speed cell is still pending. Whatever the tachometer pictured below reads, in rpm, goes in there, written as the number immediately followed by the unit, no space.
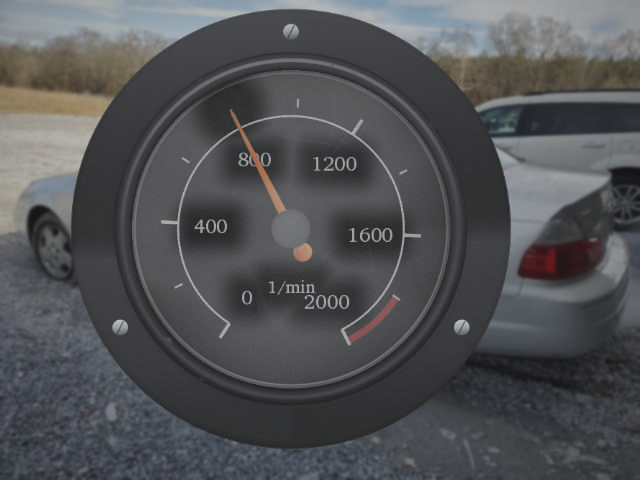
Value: 800rpm
